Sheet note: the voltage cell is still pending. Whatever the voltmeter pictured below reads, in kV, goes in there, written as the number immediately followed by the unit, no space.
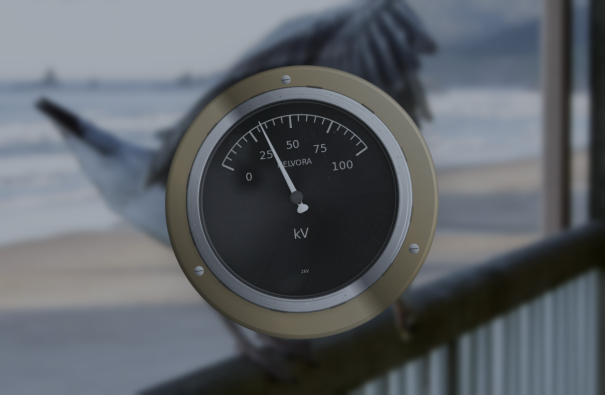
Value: 32.5kV
